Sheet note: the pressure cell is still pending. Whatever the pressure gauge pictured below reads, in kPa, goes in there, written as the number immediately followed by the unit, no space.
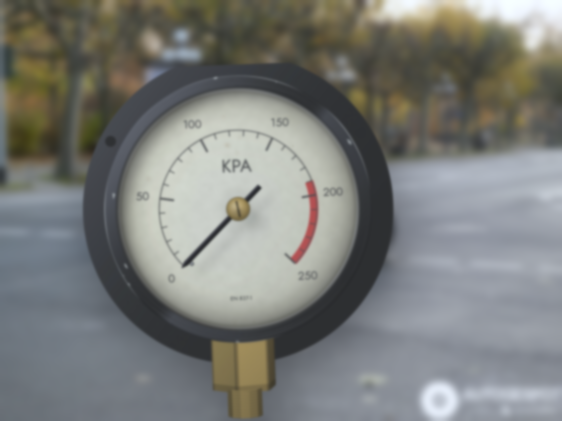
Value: 0kPa
